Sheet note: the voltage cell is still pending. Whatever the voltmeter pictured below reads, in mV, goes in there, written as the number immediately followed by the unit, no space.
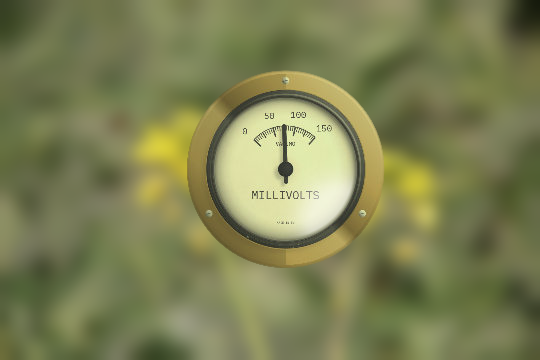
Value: 75mV
